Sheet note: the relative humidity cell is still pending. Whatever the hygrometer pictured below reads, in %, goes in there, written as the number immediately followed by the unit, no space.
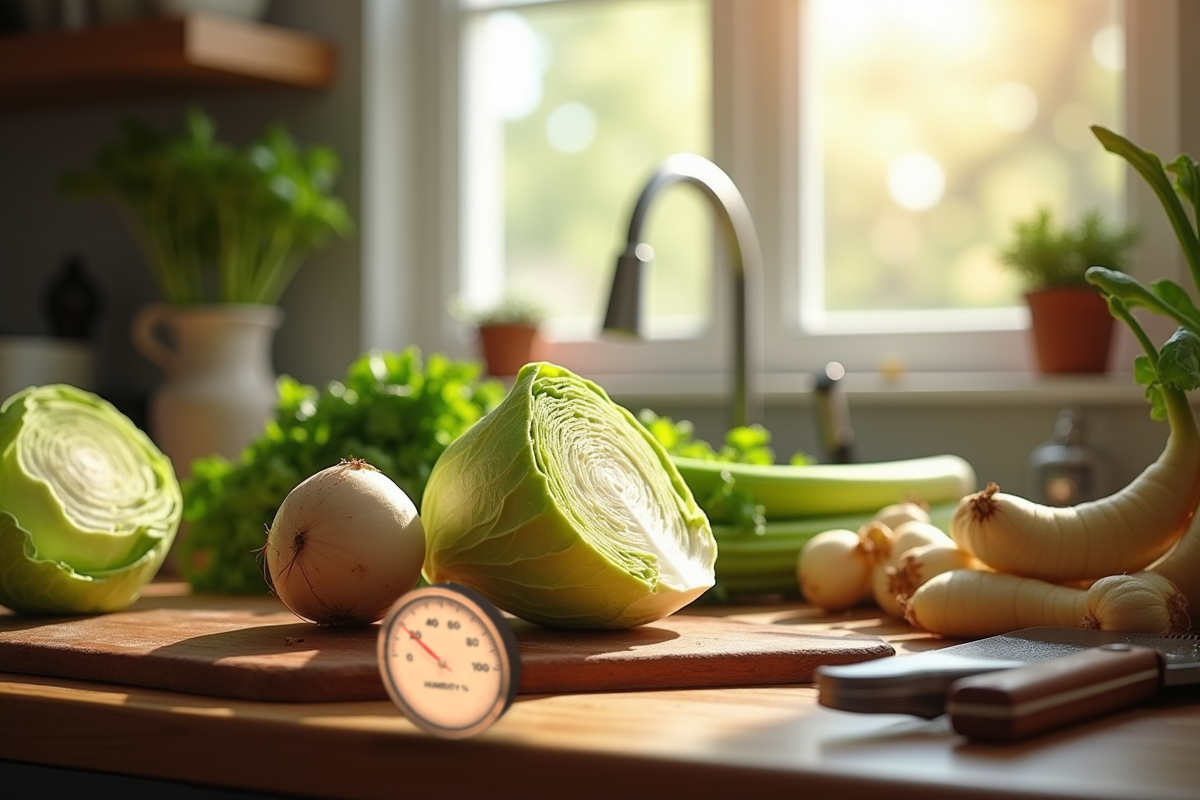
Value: 20%
